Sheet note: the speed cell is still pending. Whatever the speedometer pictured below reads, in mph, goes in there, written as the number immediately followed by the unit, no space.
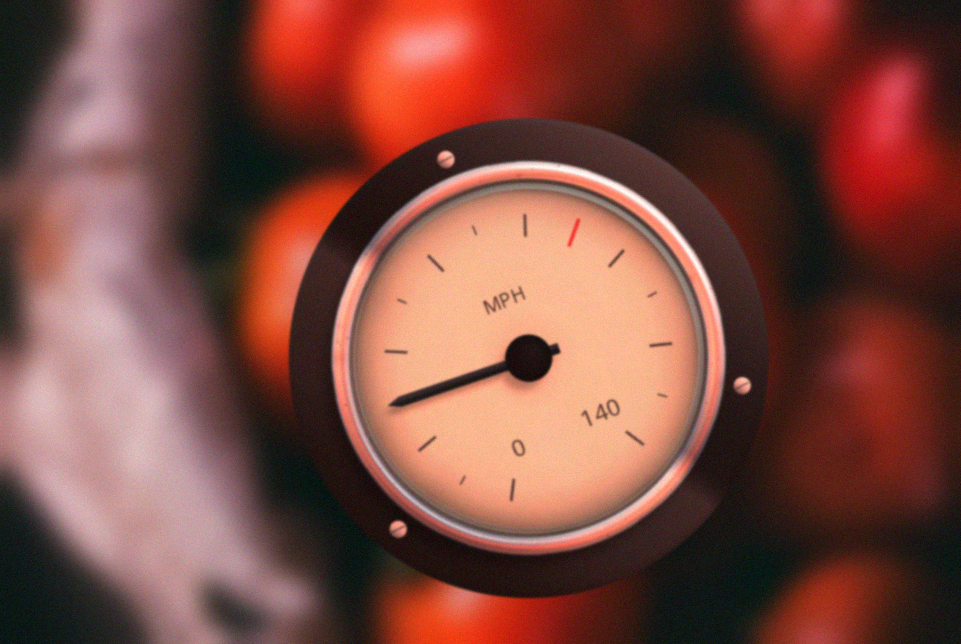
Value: 30mph
